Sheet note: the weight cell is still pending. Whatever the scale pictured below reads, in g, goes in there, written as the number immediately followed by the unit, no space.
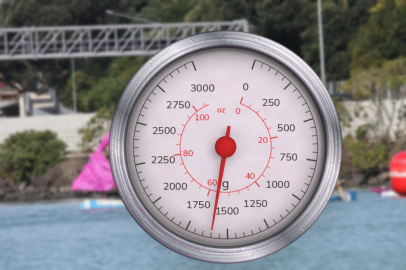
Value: 1600g
